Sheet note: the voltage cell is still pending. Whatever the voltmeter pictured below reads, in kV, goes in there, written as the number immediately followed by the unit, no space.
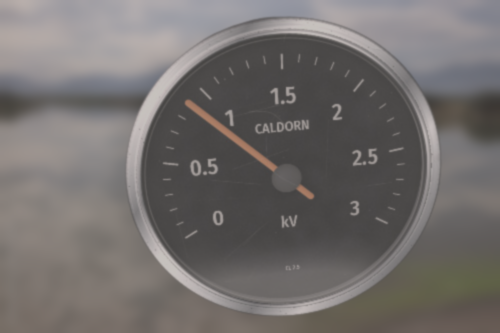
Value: 0.9kV
